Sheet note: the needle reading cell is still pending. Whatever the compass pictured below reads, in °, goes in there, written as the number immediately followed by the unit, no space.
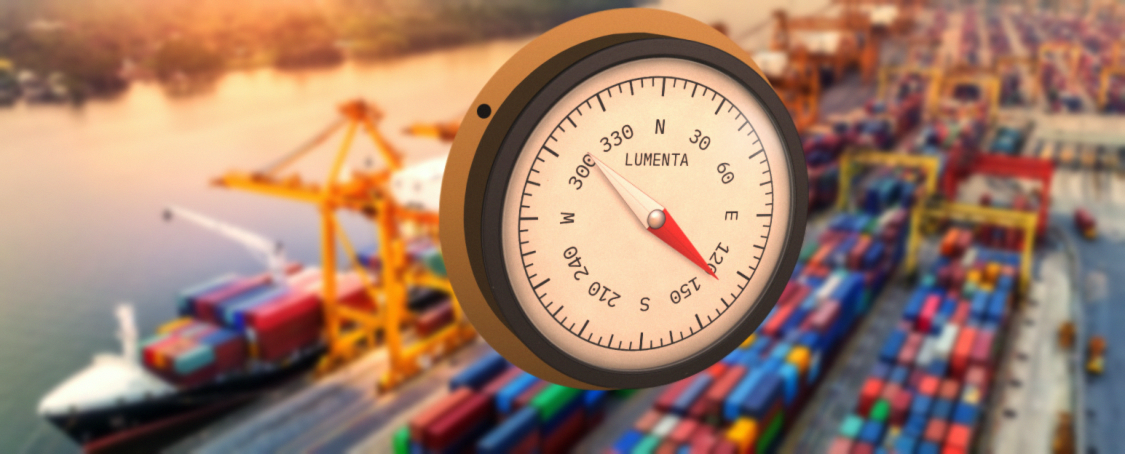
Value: 130°
